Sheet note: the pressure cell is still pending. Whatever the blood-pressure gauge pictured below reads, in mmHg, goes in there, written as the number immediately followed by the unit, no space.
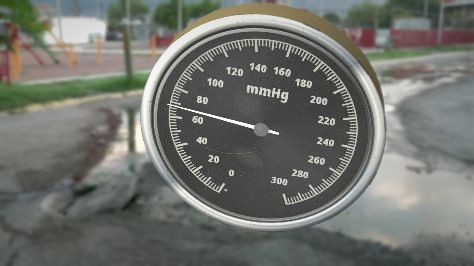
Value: 70mmHg
